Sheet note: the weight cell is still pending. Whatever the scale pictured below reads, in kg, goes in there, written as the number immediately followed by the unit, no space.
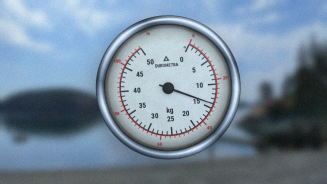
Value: 14kg
